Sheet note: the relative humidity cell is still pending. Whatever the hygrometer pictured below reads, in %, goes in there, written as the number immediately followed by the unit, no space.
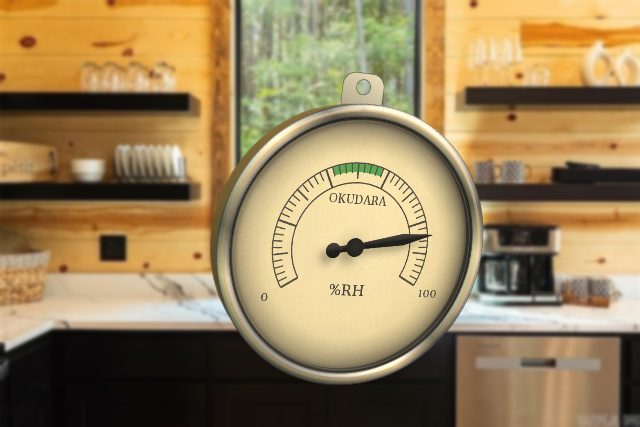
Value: 84%
